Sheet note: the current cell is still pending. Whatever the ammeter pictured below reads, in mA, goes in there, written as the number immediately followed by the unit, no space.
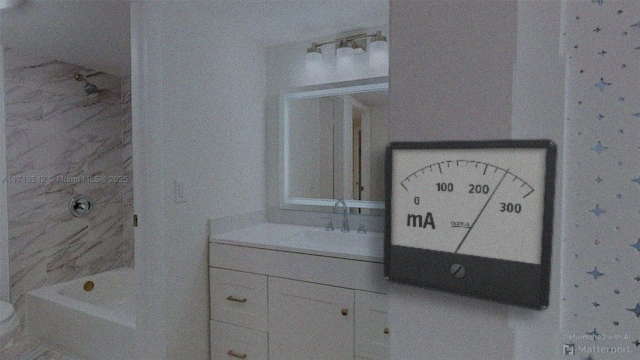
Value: 240mA
